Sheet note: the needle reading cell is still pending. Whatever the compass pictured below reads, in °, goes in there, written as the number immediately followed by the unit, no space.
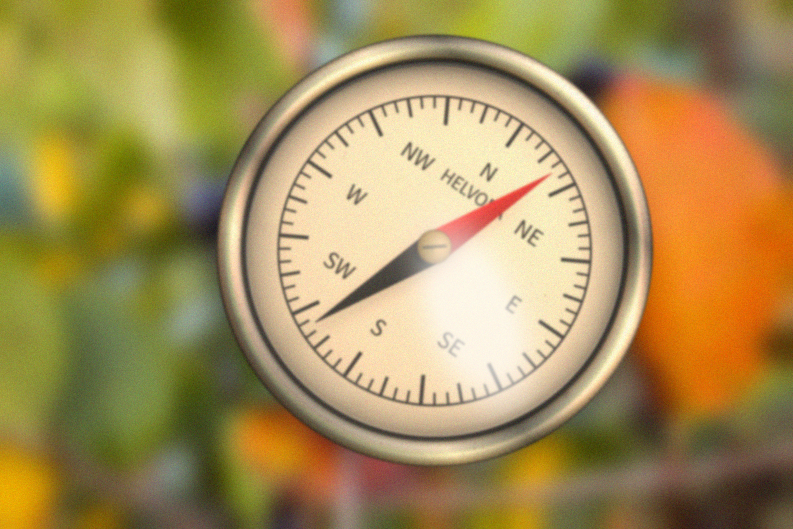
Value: 22.5°
